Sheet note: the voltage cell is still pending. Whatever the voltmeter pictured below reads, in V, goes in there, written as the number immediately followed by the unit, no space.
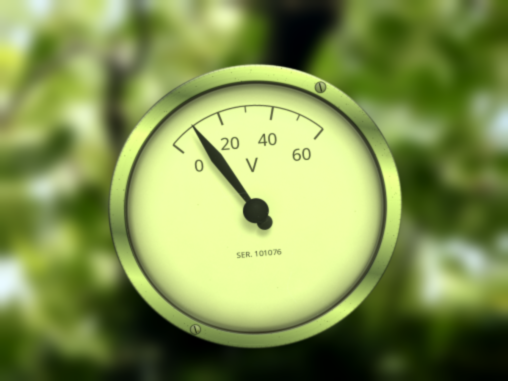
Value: 10V
